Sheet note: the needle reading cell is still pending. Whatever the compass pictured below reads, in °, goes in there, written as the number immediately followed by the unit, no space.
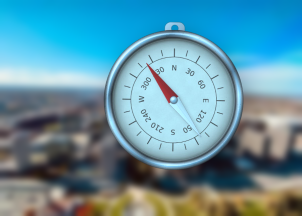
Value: 322.5°
